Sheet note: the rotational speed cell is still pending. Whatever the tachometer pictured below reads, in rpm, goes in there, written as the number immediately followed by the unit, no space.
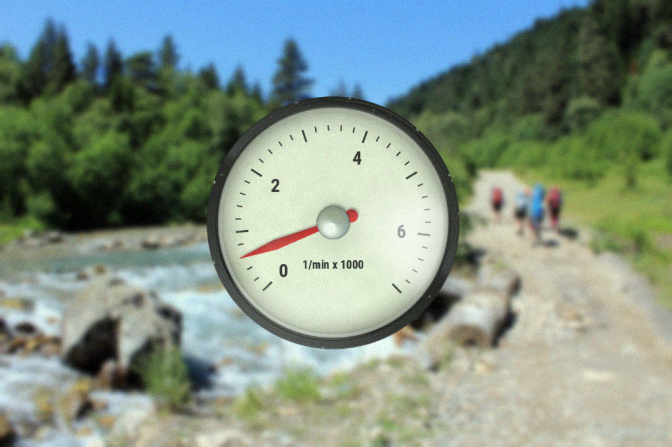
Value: 600rpm
